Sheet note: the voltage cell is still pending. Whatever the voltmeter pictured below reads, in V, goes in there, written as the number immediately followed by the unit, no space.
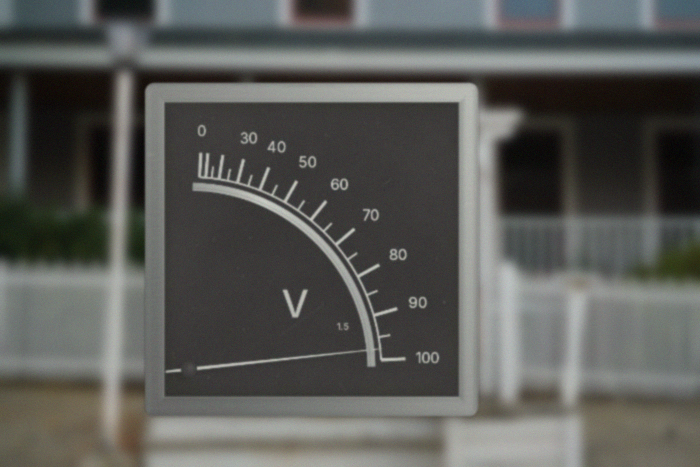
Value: 97.5V
